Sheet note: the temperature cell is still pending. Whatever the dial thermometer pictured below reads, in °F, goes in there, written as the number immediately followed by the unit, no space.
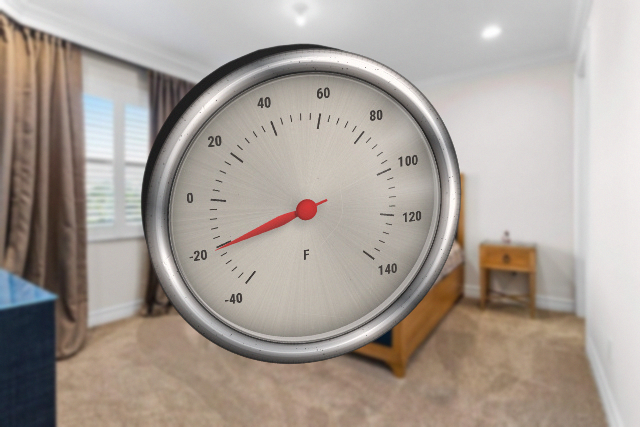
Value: -20°F
